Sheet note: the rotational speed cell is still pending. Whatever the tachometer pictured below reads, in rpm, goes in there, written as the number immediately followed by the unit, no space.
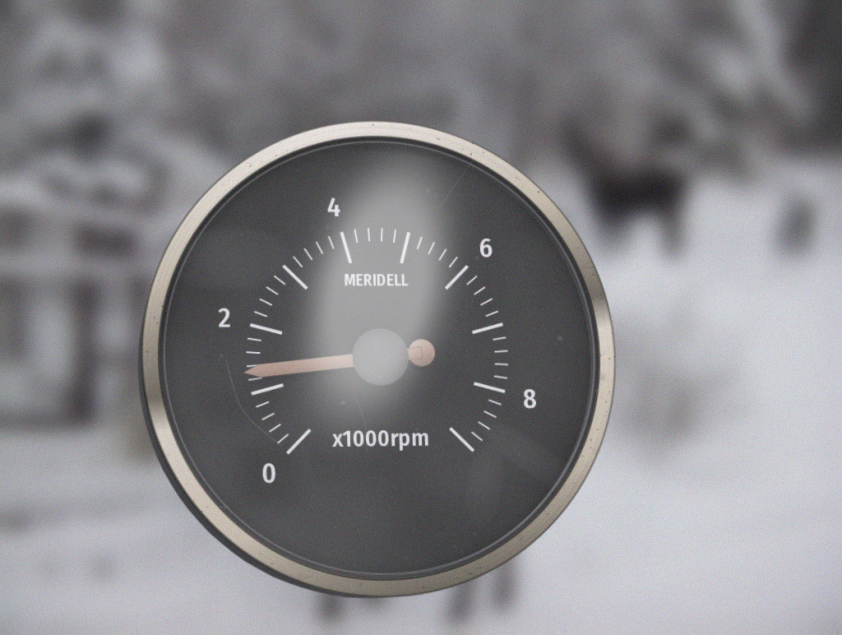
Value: 1300rpm
